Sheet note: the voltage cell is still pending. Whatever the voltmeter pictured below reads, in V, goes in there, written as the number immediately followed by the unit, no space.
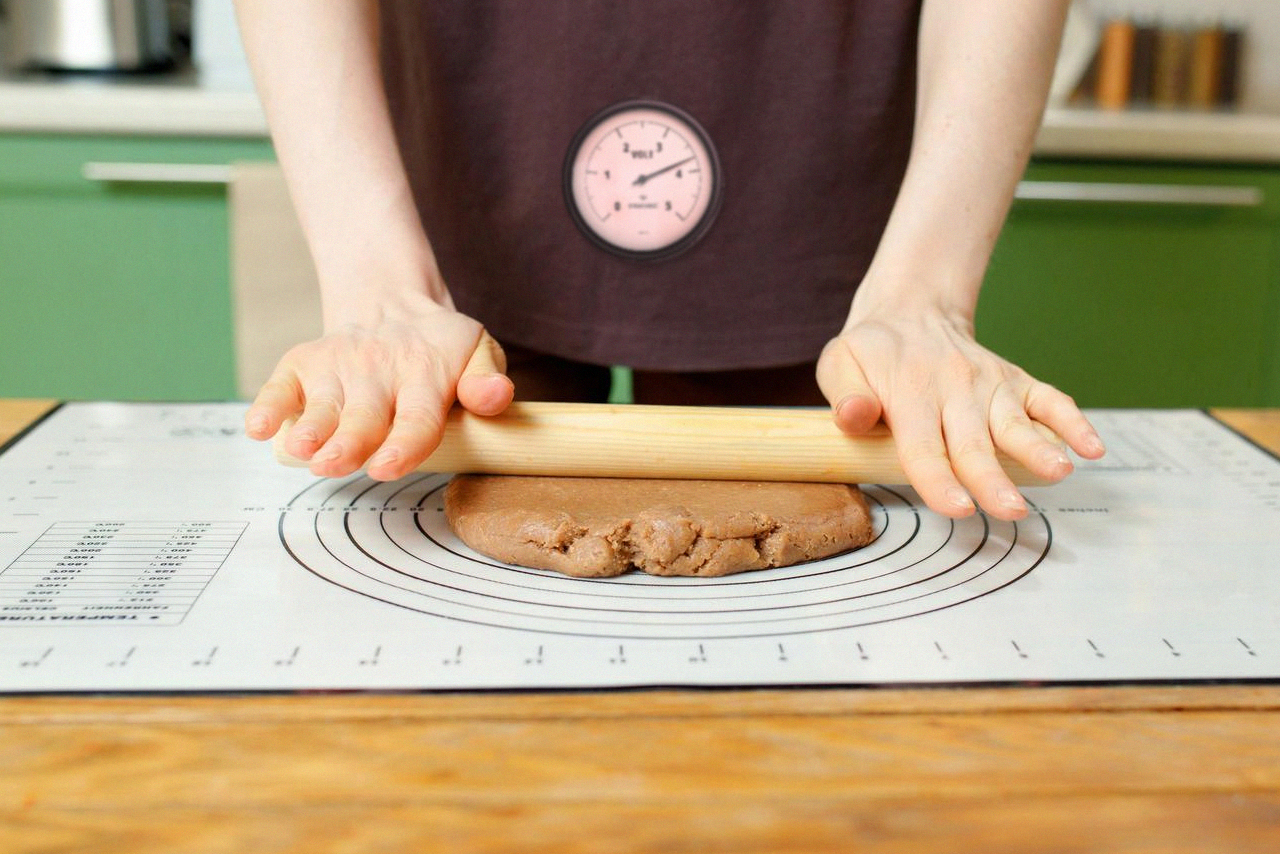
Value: 3.75V
